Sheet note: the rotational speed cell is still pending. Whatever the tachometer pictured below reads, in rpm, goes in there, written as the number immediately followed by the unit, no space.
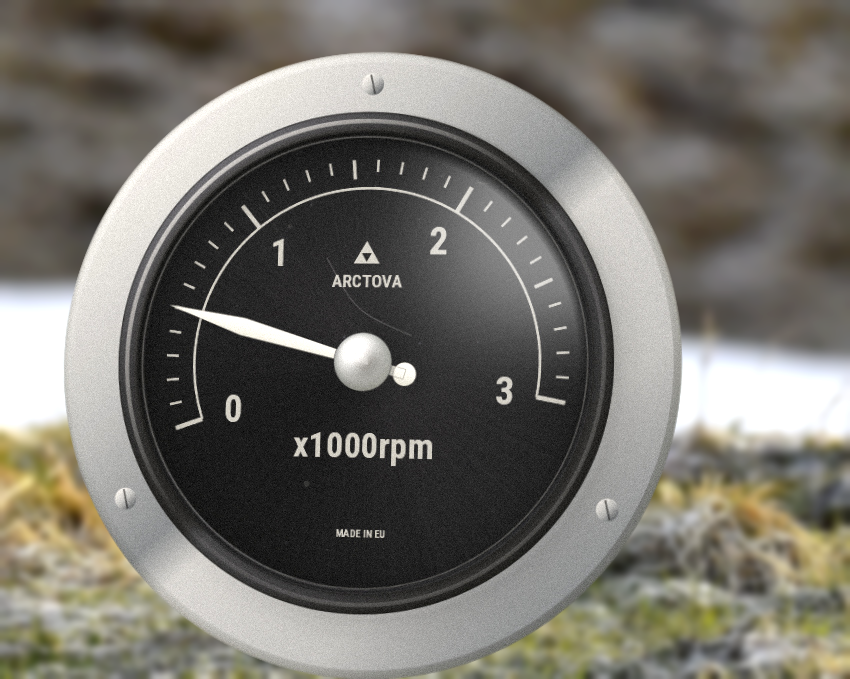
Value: 500rpm
